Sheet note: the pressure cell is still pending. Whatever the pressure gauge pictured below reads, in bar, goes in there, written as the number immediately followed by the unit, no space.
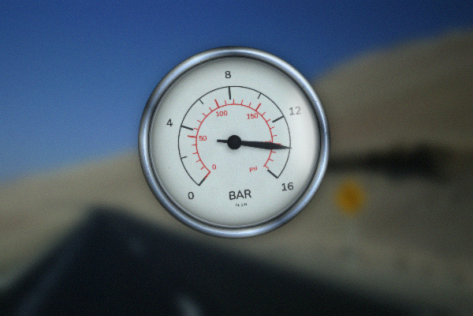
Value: 14bar
